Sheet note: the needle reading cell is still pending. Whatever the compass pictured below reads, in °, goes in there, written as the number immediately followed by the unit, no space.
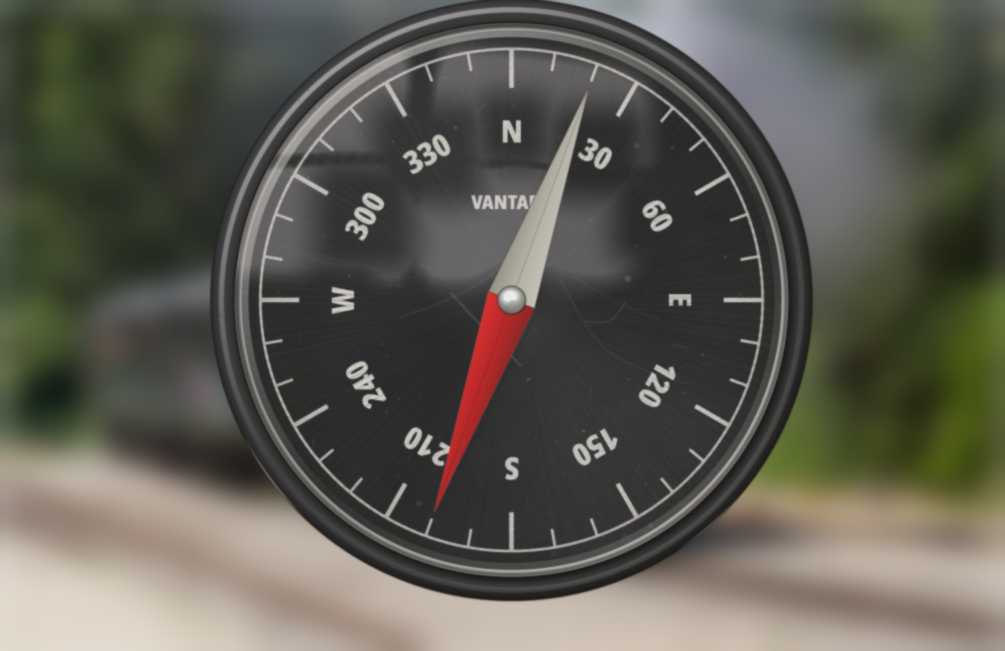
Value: 200°
